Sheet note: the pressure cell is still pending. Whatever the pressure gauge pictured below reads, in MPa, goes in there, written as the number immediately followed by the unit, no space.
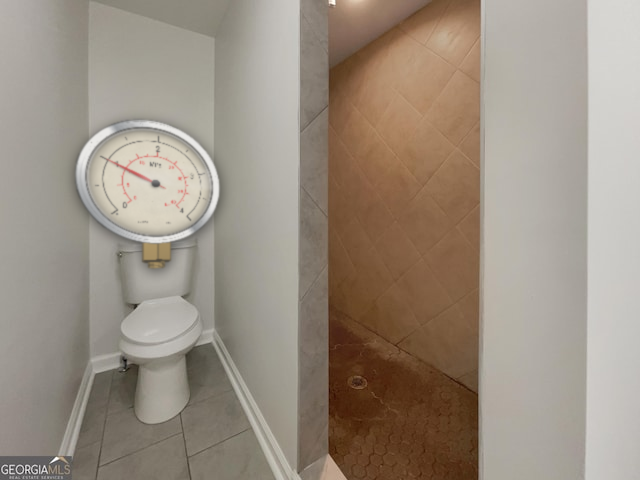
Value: 1MPa
